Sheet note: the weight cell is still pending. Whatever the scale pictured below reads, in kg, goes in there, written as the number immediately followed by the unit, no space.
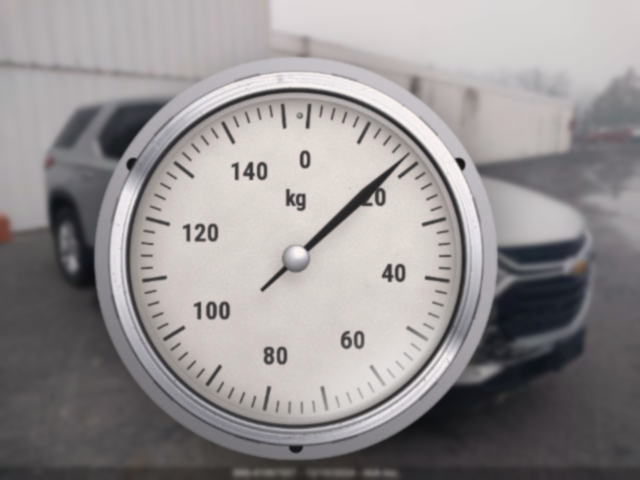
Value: 18kg
